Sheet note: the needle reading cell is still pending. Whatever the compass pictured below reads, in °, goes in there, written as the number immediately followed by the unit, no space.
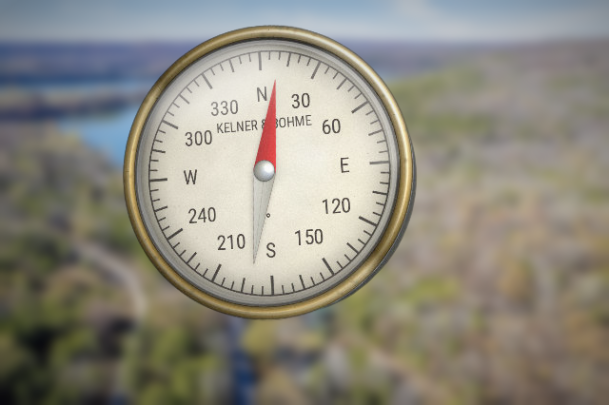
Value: 10°
